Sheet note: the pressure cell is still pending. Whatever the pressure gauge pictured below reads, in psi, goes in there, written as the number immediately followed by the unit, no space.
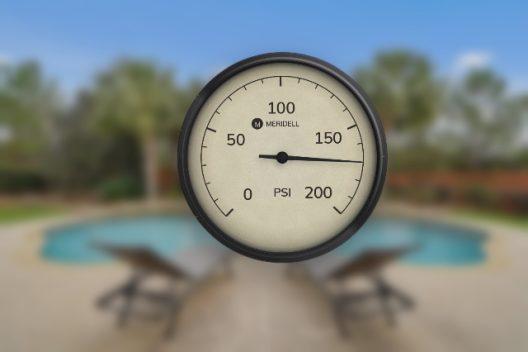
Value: 170psi
